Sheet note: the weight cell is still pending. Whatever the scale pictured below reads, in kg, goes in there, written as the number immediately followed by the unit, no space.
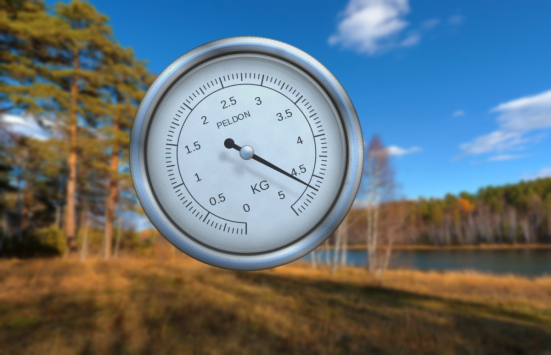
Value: 4.65kg
